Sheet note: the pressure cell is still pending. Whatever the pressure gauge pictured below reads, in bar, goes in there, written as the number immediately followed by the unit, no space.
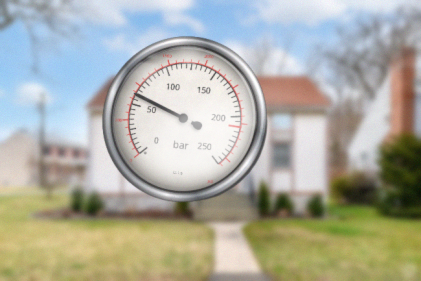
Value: 60bar
